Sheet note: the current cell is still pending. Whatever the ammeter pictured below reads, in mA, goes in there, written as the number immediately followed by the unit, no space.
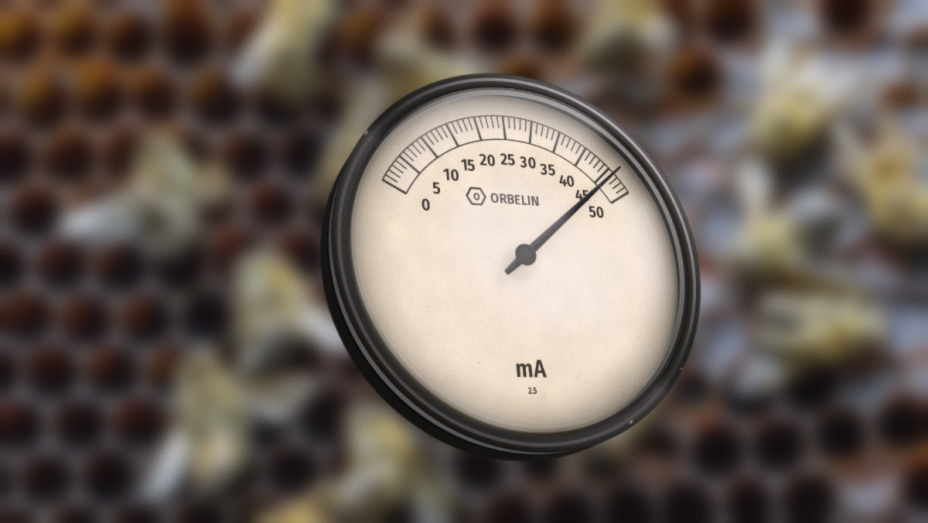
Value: 46mA
